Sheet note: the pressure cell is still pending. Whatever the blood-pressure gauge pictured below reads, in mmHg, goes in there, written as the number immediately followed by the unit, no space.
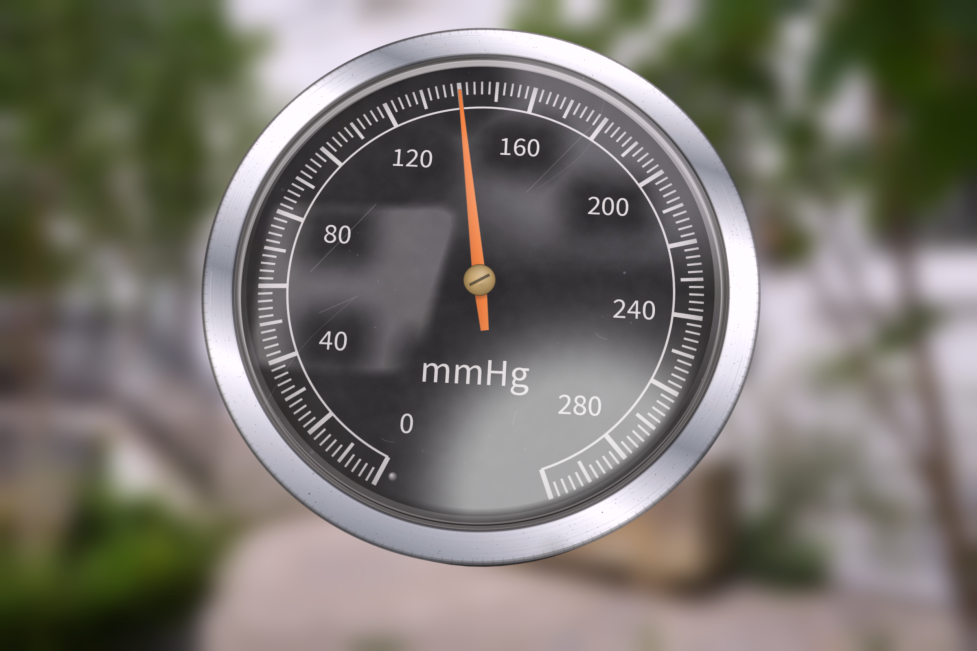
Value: 140mmHg
